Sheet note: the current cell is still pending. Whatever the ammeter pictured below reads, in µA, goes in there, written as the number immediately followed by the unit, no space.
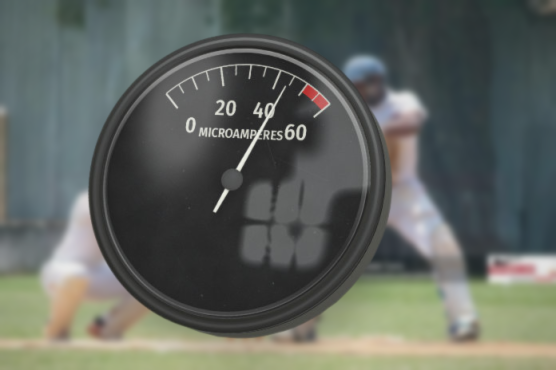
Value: 45µA
